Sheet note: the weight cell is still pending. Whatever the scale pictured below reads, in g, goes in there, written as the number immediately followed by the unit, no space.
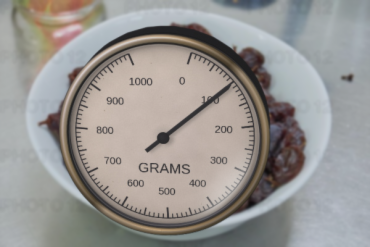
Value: 100g
